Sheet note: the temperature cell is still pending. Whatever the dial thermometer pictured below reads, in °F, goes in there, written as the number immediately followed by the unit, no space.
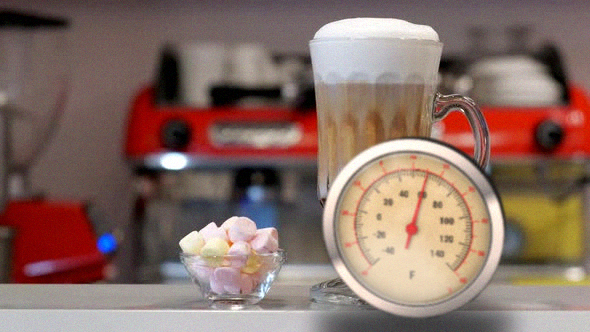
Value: 60°F
